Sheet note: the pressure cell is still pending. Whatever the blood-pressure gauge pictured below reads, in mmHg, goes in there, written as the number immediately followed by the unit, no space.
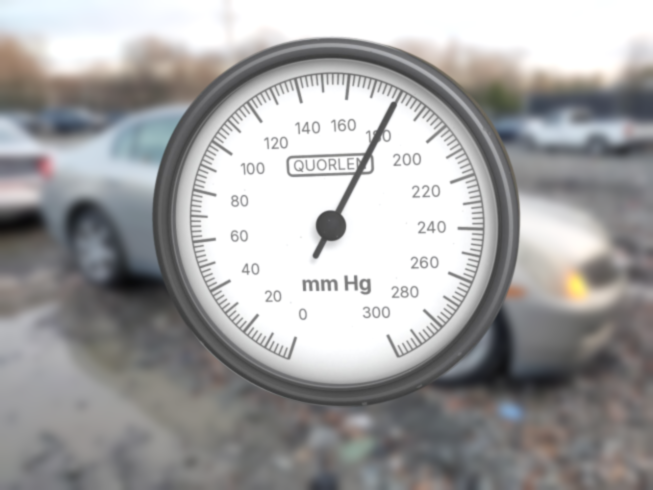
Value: 180mmHg
